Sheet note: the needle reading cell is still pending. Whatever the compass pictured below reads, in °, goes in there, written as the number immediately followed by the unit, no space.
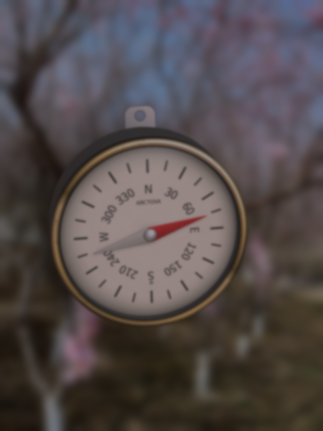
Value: 75°
